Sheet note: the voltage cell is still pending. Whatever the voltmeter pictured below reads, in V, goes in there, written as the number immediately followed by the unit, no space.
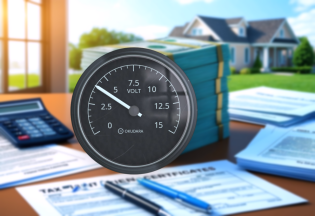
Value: 4V
